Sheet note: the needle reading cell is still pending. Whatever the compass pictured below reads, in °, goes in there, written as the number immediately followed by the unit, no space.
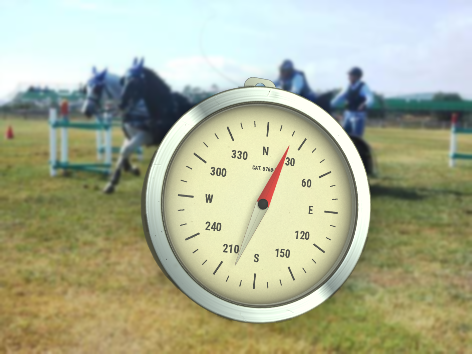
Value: 20°
